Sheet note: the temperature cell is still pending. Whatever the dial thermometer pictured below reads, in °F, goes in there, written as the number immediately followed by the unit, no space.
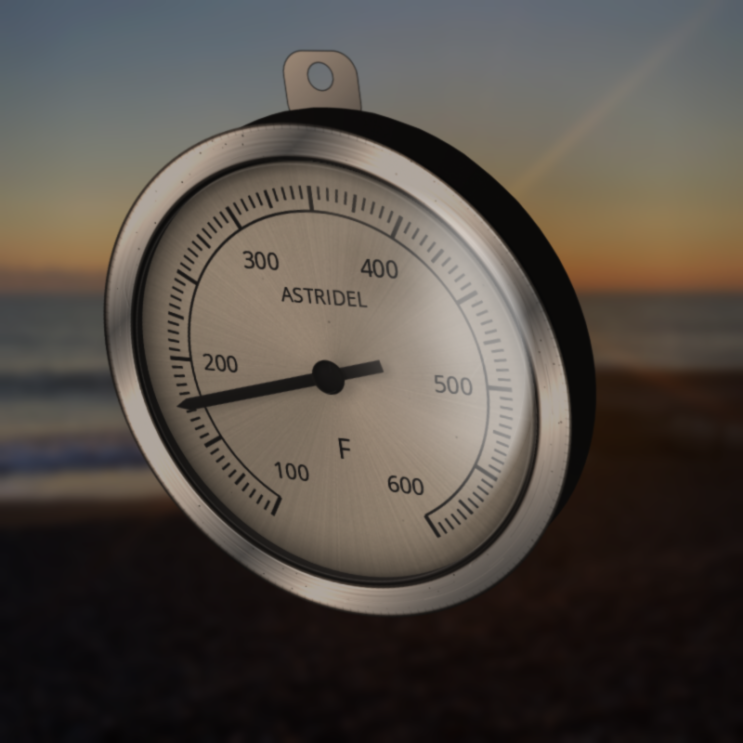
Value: 175°F
